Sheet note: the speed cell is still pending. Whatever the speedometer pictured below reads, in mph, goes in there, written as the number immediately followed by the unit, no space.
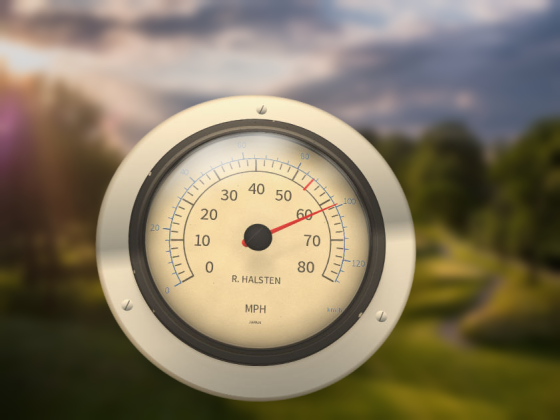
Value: 62mph
